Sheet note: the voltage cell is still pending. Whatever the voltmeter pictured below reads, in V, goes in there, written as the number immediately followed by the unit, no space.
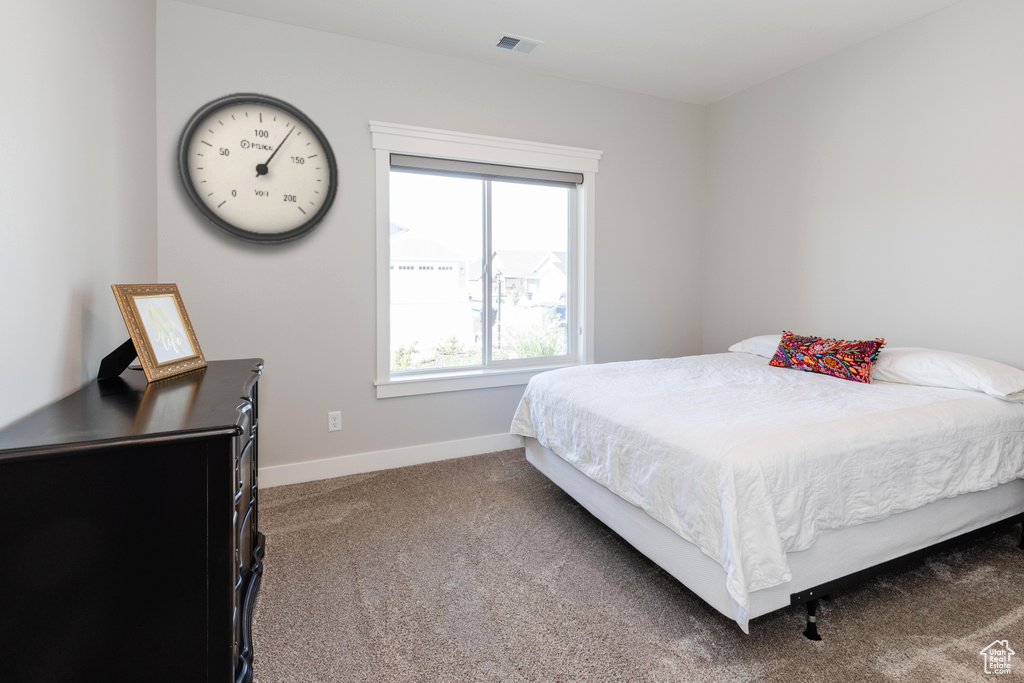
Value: 125V
